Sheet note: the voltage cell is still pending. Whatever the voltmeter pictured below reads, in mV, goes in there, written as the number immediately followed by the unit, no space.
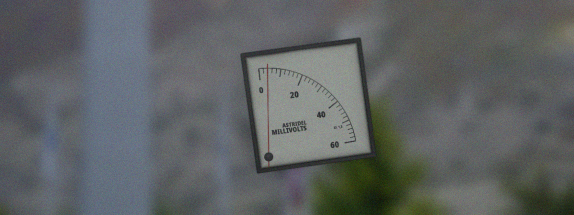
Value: 4mV
